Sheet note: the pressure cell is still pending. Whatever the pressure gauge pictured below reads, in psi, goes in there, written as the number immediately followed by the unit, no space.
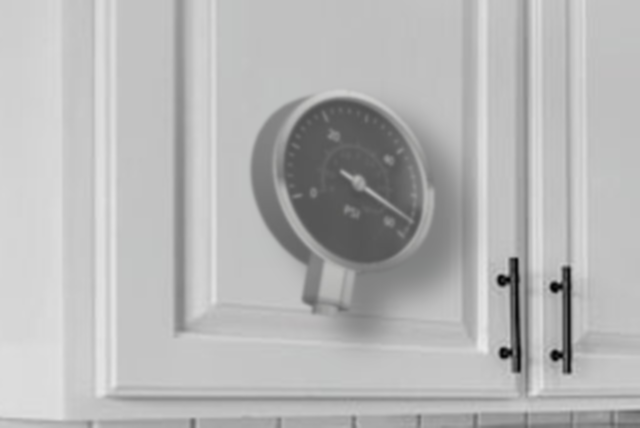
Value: 56psi
